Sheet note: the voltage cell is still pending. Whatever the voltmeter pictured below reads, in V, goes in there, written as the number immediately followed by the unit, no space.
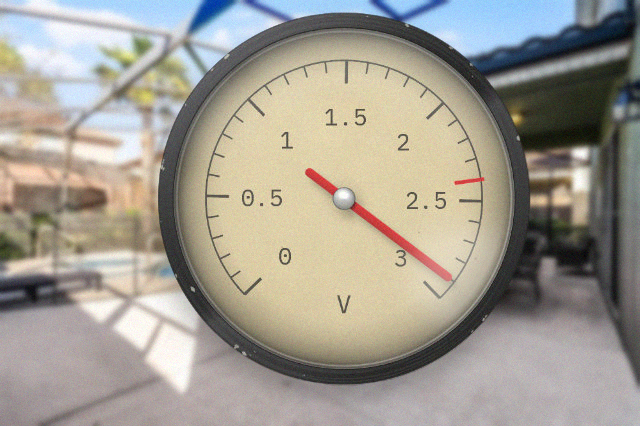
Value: 2.9V
